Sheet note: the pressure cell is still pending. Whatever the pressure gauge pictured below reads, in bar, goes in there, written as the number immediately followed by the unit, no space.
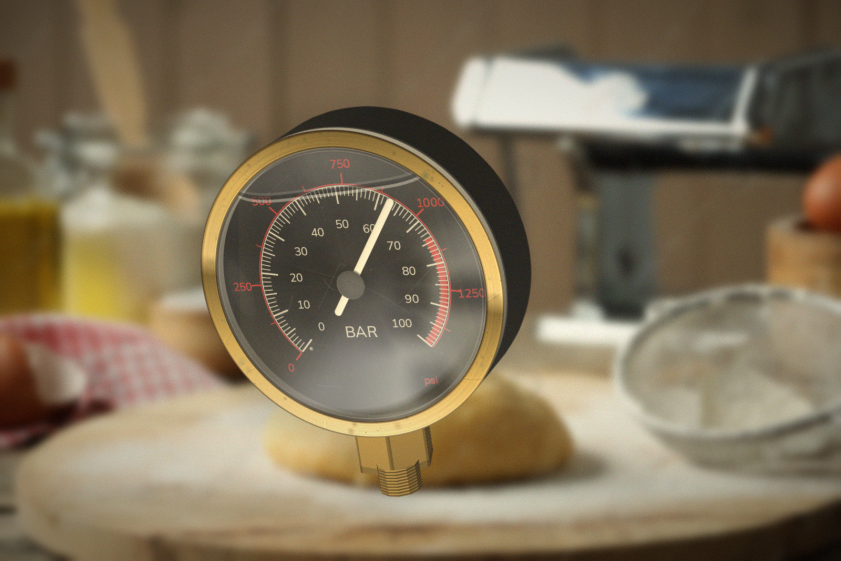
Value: 63bar
